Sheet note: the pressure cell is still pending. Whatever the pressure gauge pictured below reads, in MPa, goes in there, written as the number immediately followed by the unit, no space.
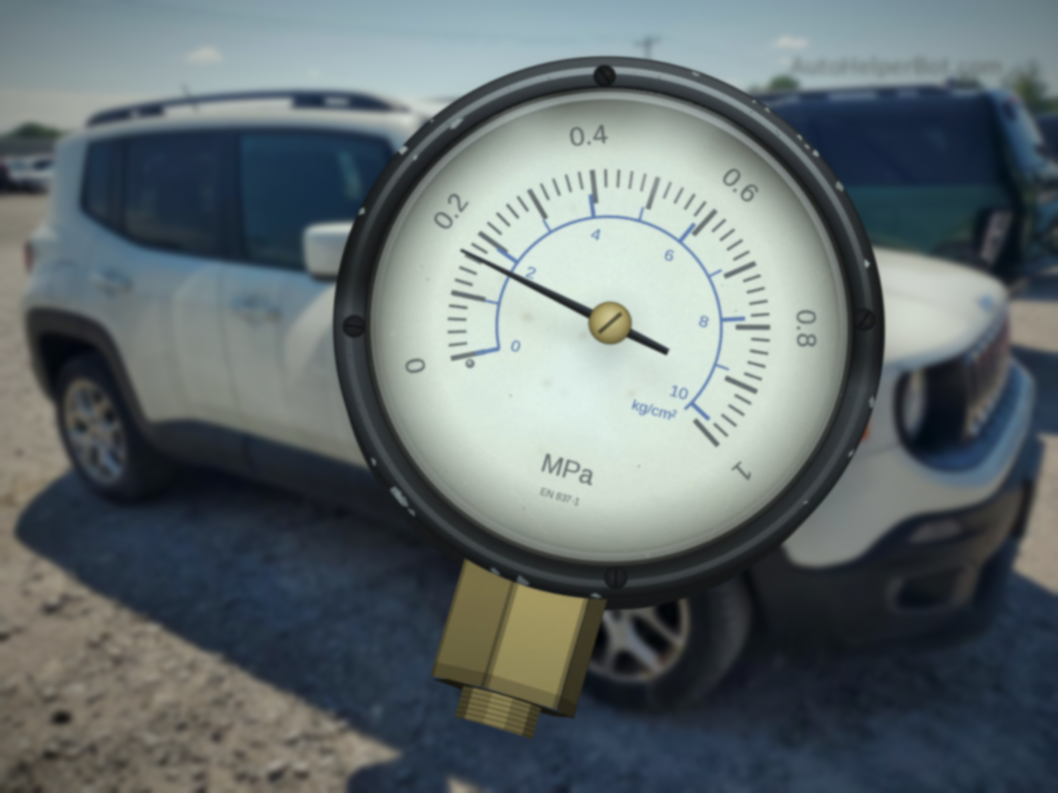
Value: 0.16MPa
